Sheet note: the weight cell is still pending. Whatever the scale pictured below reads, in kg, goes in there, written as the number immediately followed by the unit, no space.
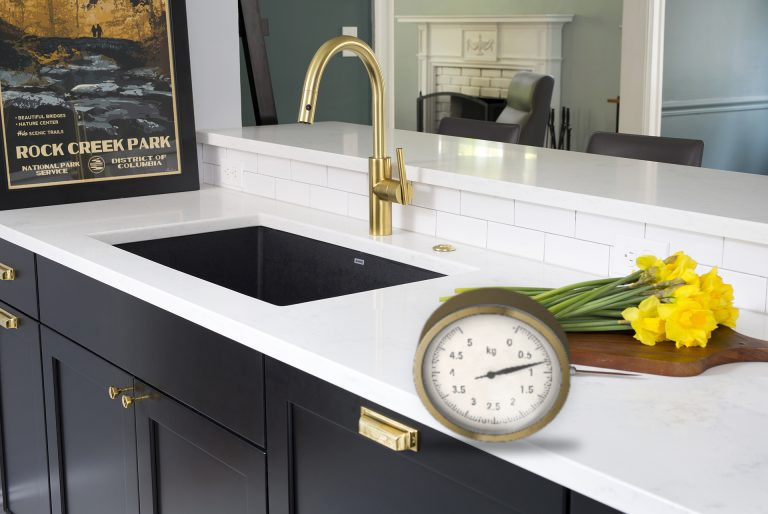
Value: 0.75kg
